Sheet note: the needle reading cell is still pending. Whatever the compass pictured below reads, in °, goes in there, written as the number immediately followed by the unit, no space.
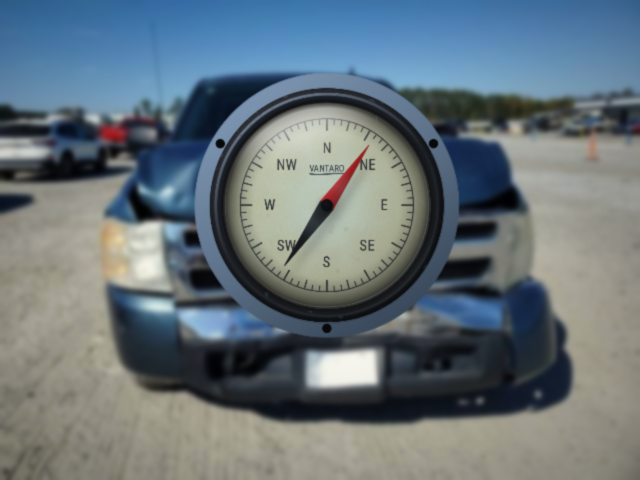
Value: 35°
